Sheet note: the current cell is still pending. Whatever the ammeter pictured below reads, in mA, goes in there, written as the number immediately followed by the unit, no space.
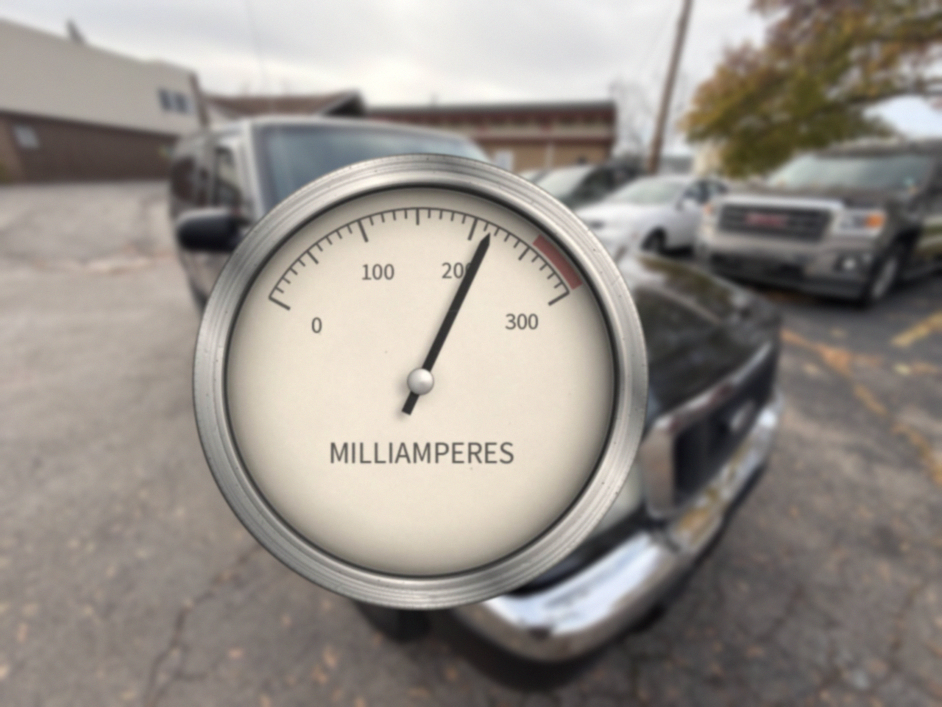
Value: 215mA
